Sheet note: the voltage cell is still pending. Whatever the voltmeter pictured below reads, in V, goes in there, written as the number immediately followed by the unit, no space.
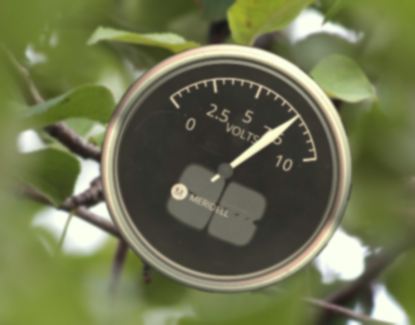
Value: 7.5V
